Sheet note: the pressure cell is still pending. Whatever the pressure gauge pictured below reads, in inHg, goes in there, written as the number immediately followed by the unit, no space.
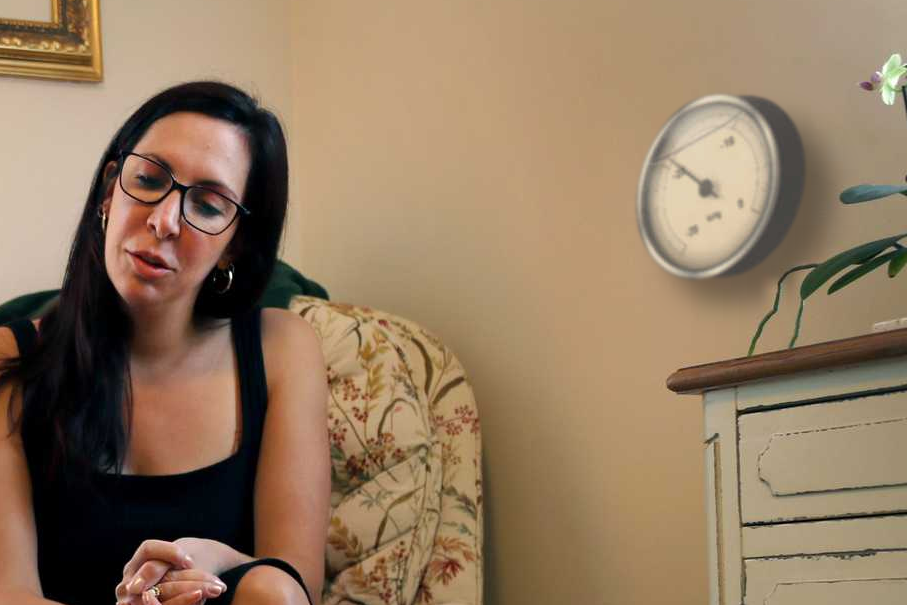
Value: -19inHg
